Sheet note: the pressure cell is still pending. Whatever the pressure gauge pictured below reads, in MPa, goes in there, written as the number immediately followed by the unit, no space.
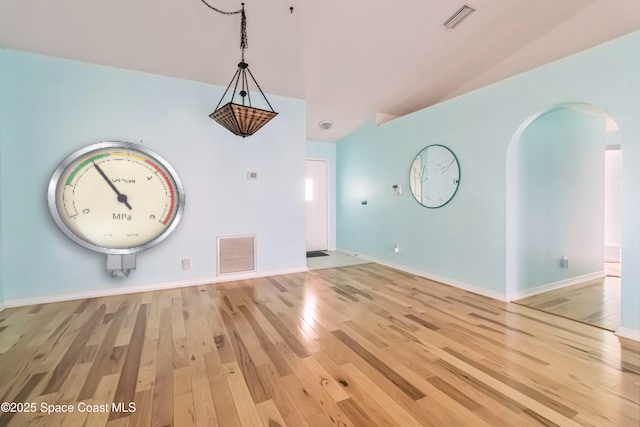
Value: 2MPa
